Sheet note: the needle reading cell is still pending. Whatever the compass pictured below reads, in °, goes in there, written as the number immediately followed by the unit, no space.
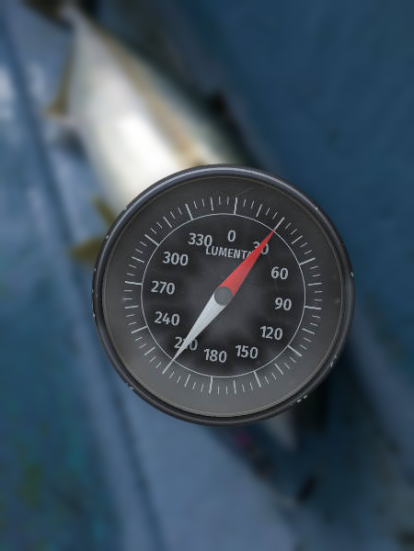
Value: 30°
